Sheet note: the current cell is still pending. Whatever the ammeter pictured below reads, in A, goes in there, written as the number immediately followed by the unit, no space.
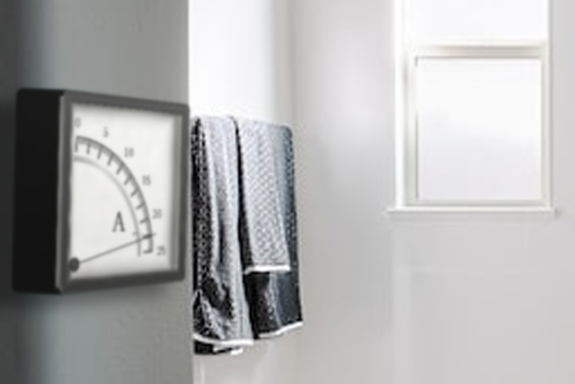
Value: 22.5A
